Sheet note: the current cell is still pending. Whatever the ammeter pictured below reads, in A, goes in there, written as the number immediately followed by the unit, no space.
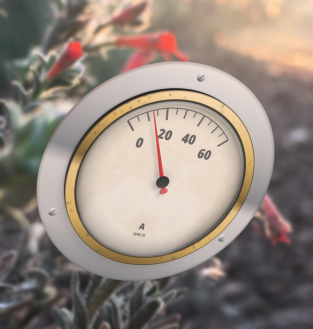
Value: 12.5A
